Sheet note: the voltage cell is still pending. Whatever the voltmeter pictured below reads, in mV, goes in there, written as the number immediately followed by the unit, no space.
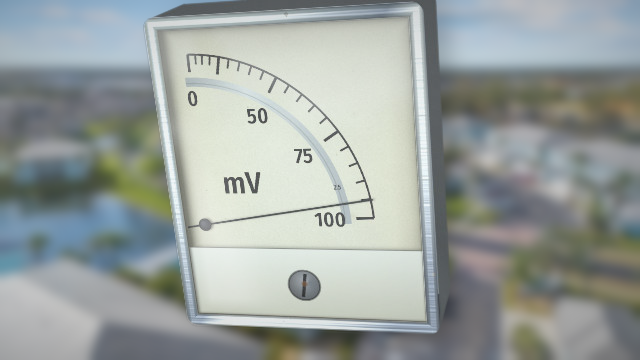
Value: 95mV
